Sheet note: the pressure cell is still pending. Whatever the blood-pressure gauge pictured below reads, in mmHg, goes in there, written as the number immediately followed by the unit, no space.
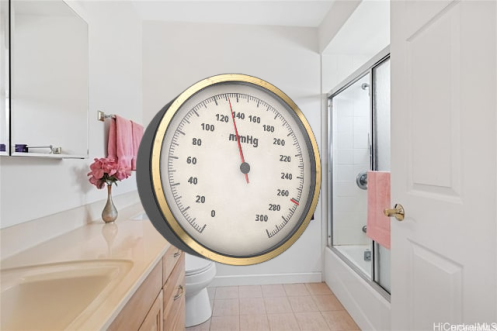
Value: 130mmHg
